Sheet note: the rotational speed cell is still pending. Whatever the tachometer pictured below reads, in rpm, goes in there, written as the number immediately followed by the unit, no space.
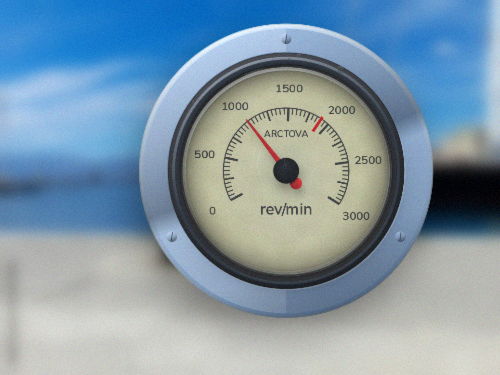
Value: 1000rpm
